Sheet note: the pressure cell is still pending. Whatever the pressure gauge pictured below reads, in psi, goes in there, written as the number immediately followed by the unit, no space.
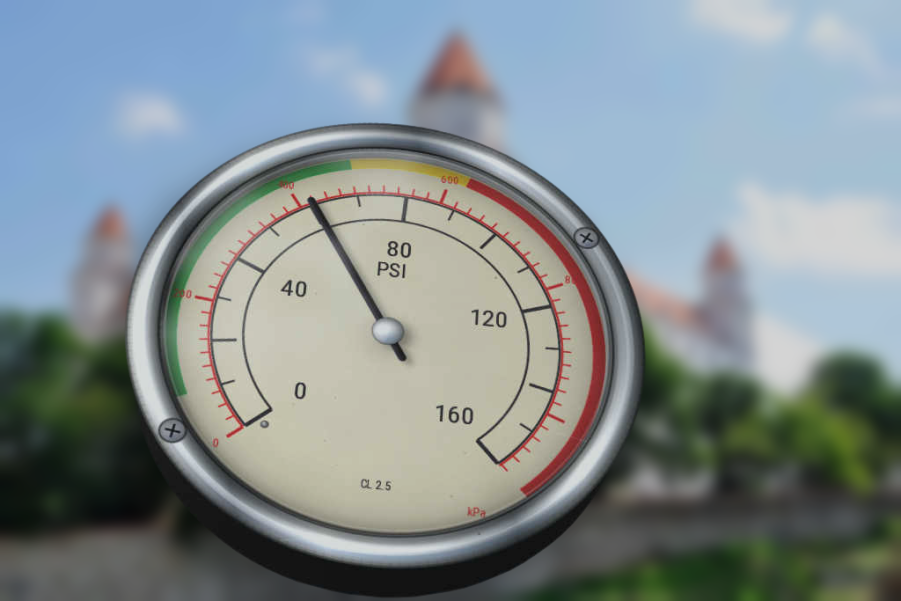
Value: 60psi
